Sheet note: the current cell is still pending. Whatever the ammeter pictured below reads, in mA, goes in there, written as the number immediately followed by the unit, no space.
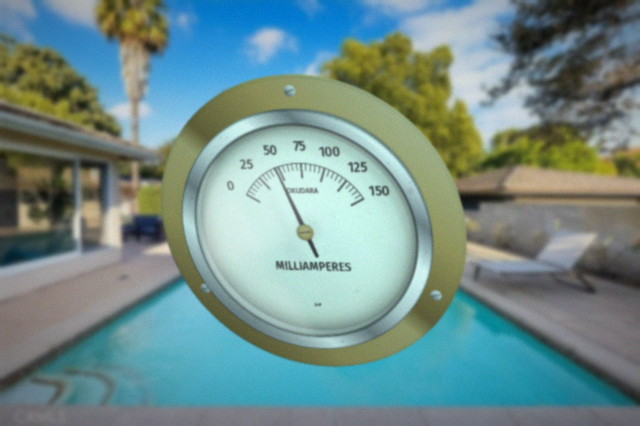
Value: 50mA
